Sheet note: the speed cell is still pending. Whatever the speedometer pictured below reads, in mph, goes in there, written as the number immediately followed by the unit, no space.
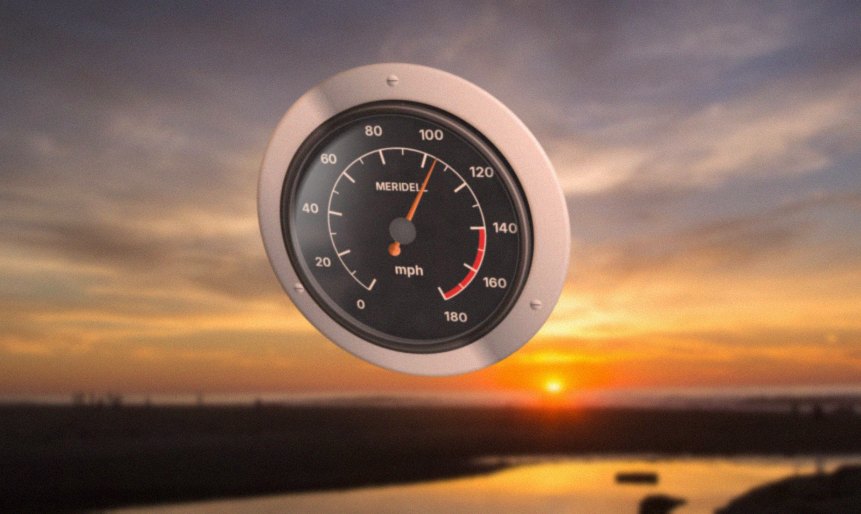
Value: 105mph
